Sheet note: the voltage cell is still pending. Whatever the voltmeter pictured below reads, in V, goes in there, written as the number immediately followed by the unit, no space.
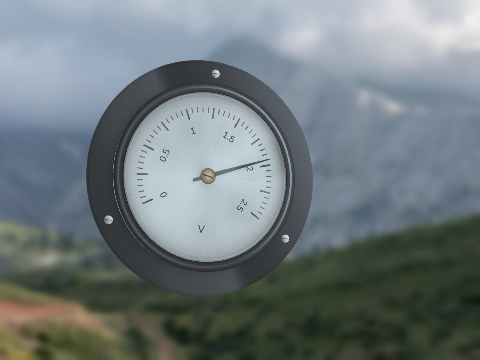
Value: 1.95V
